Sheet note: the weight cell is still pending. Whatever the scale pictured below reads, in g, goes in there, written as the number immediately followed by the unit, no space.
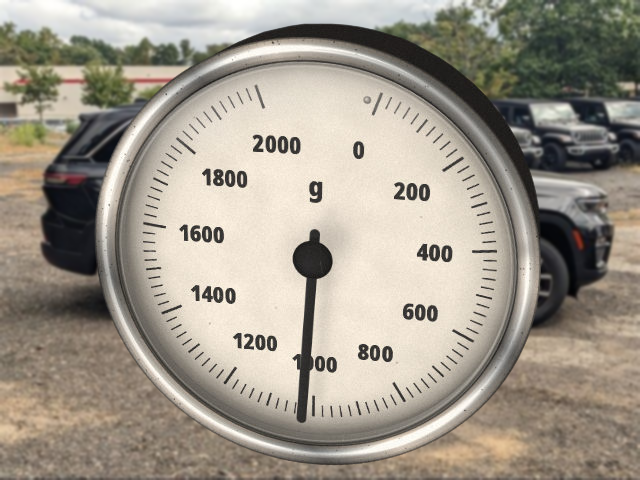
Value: 1020g
